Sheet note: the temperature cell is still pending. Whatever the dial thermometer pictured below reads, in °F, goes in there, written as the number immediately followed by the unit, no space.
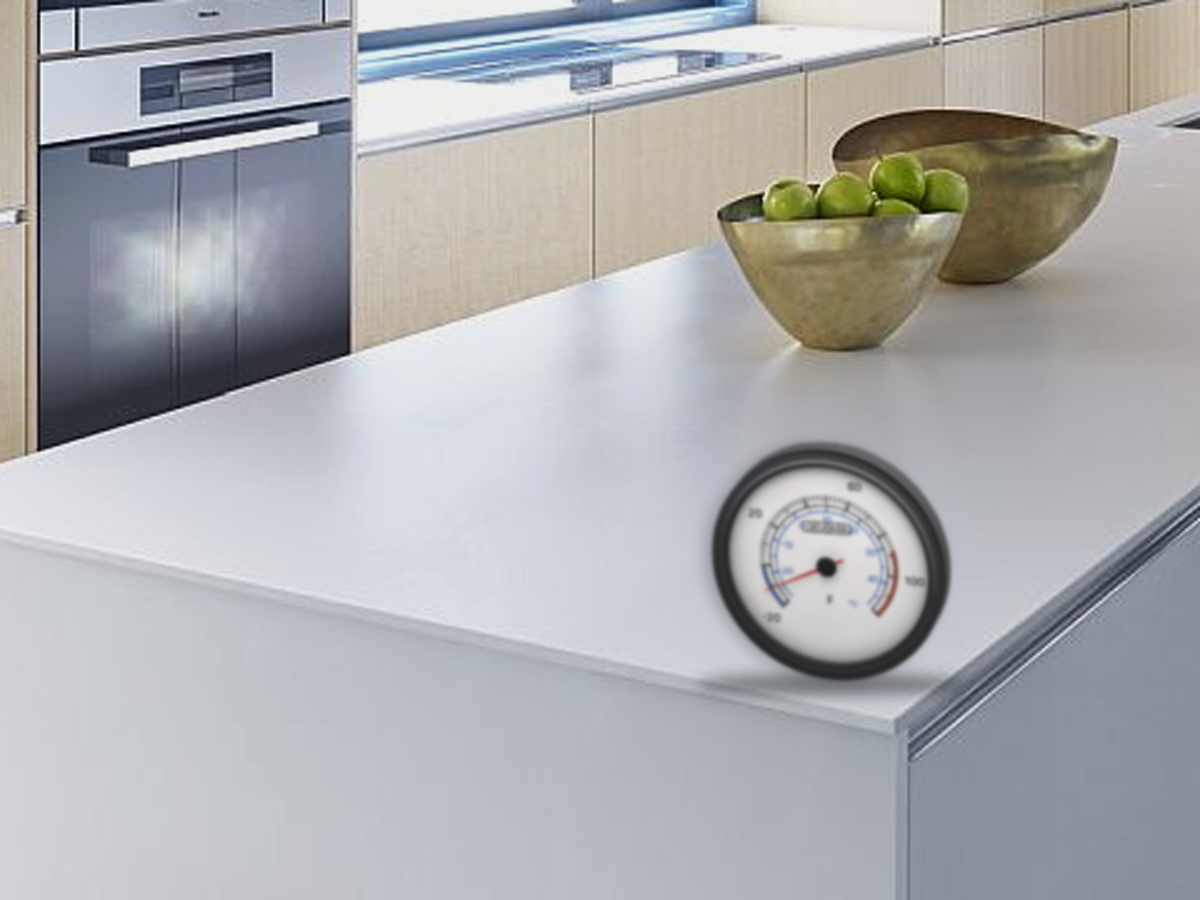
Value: -10°F
